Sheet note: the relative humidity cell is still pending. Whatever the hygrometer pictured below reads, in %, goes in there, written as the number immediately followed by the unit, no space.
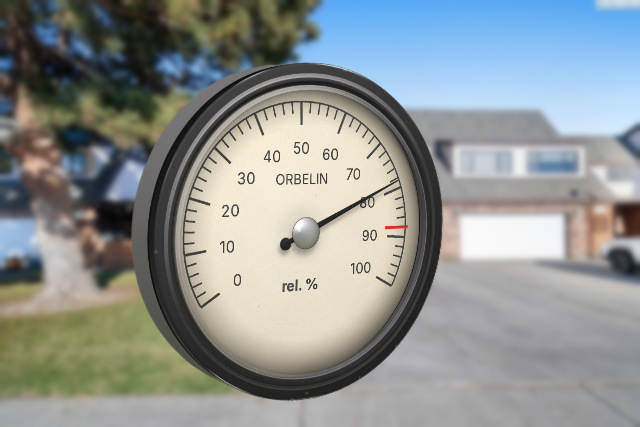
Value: 78%
